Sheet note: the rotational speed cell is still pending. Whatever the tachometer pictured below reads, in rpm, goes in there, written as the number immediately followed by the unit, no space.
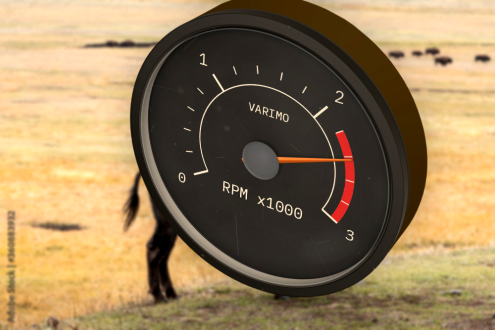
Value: 2400rpm
